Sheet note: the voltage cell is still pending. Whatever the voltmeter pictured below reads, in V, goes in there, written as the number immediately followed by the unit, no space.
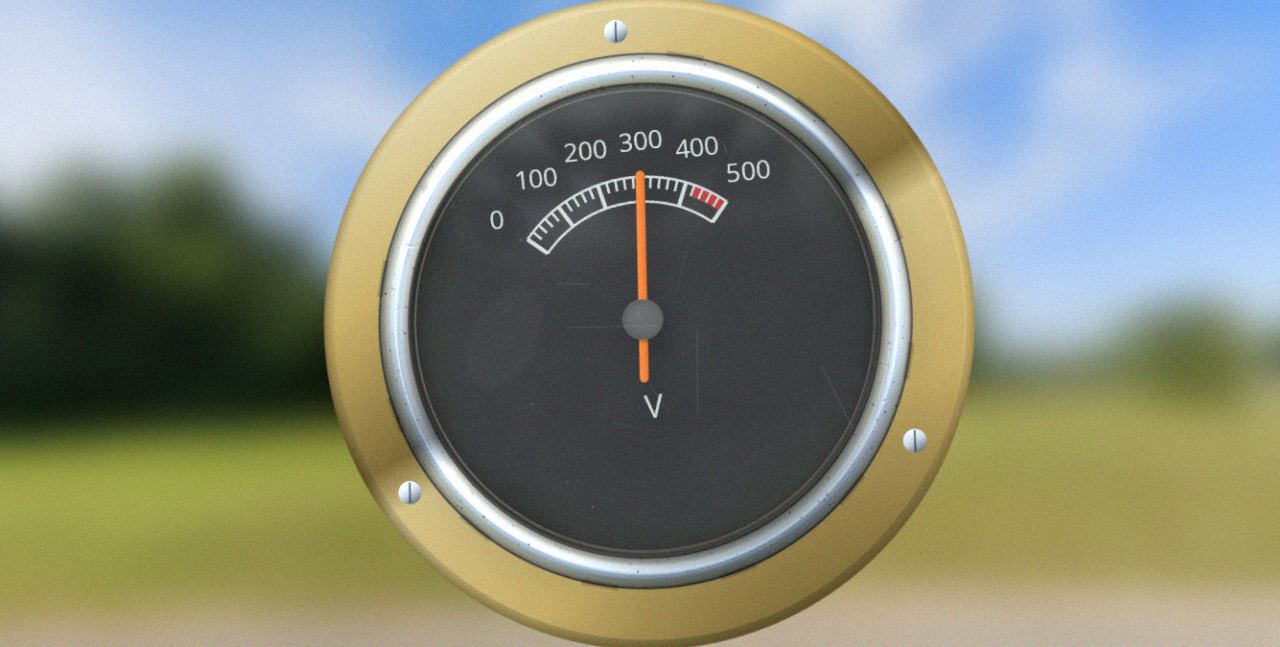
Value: 300V
